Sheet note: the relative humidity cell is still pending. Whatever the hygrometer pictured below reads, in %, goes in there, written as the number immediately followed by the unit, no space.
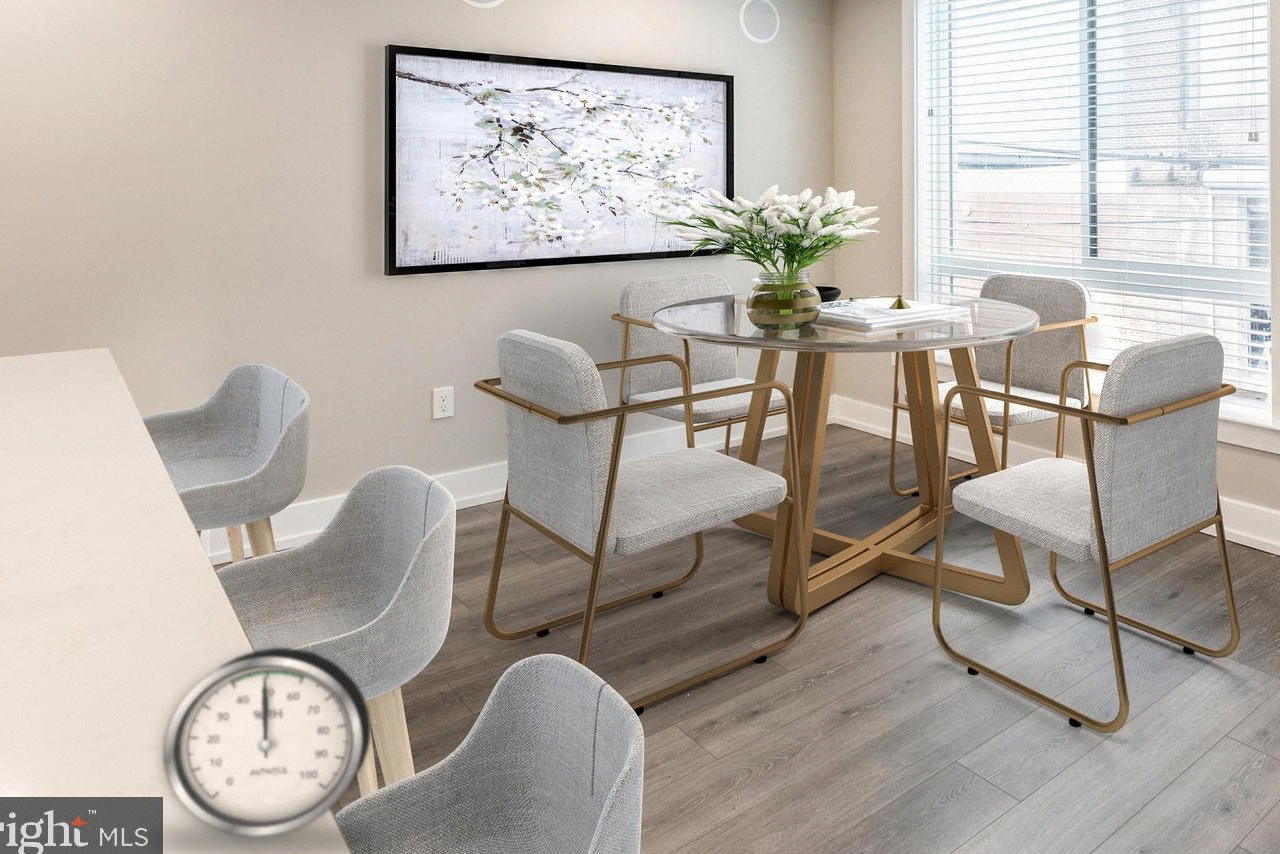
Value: 50%
